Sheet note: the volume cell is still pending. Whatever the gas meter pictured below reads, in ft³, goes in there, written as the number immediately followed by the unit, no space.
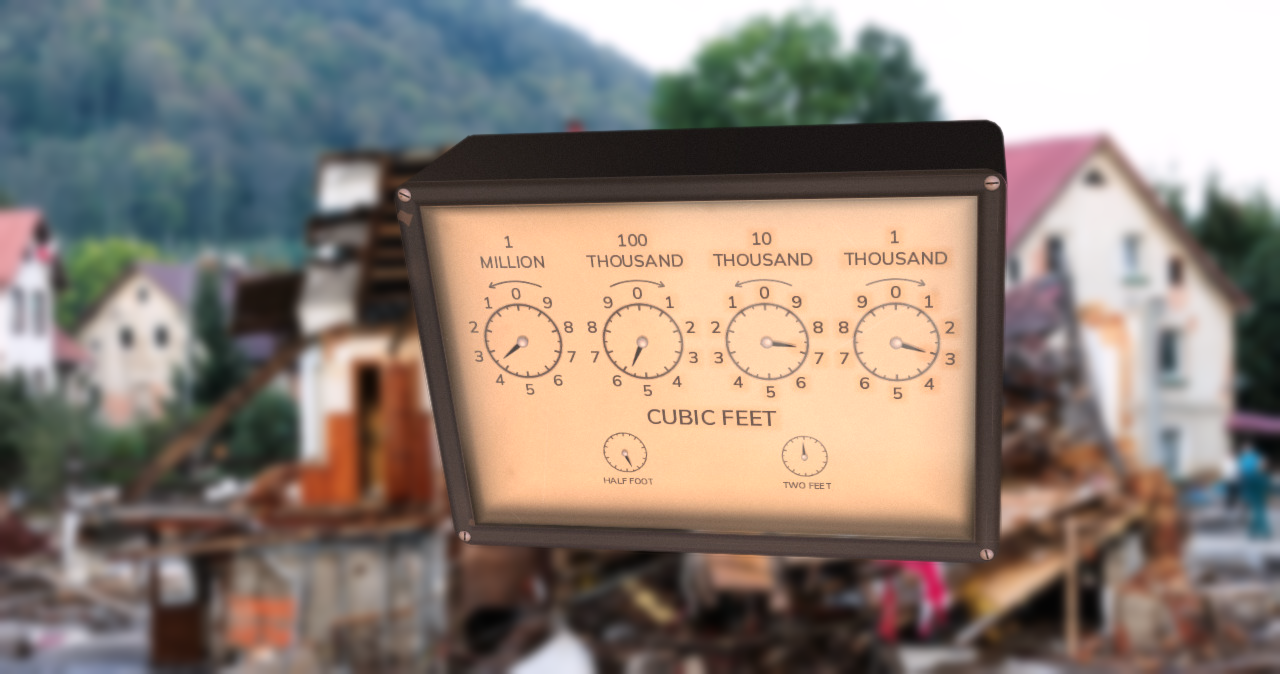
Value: 357300ft³
